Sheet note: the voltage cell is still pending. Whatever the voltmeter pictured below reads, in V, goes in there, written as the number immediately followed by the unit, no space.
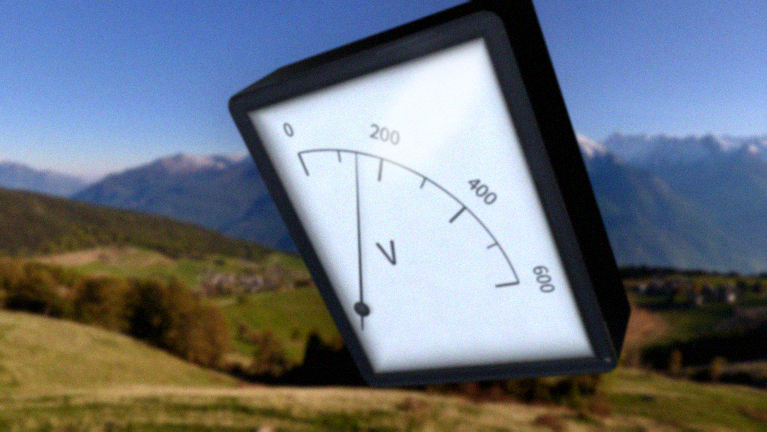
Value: 150V
